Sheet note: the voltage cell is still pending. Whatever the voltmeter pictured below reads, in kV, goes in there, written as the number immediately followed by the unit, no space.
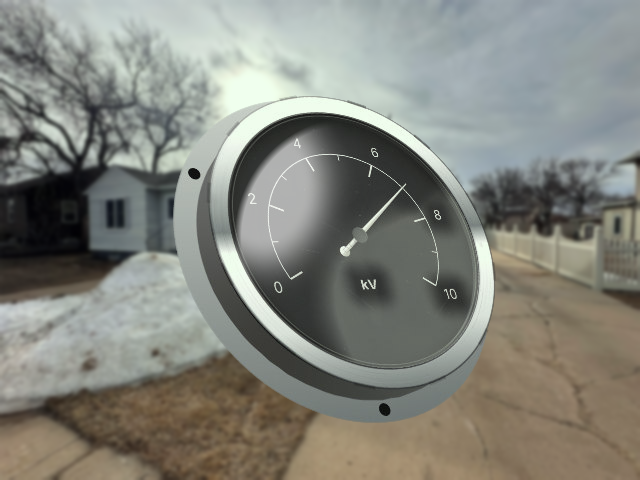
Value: 7kV
